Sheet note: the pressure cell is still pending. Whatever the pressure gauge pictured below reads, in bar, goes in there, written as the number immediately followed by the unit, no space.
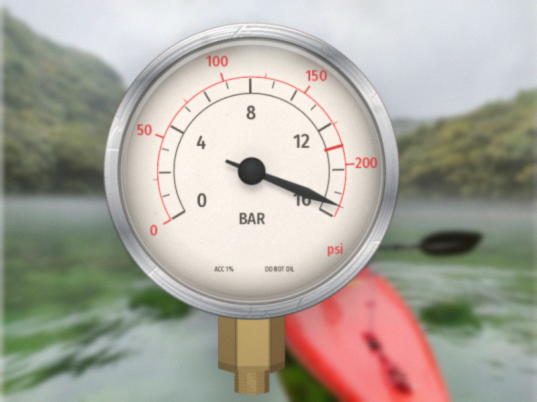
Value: 15.5bar
